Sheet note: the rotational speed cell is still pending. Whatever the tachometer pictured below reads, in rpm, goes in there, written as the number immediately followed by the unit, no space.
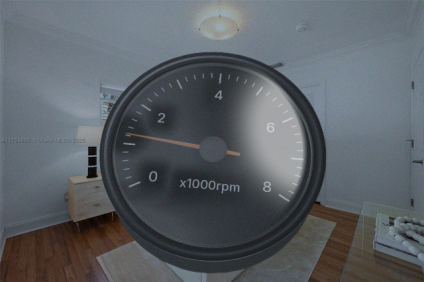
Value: 1200rpm
